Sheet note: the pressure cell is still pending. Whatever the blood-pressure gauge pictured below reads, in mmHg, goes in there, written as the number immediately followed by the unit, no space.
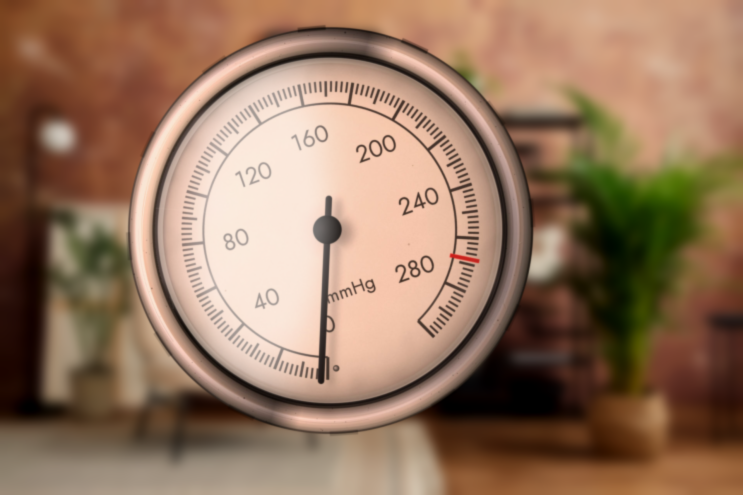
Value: 2mmHg
